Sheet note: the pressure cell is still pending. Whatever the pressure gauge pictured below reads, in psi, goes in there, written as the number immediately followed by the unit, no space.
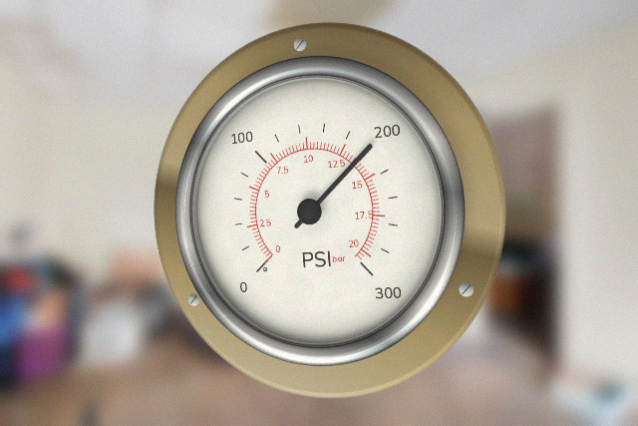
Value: 200psi
